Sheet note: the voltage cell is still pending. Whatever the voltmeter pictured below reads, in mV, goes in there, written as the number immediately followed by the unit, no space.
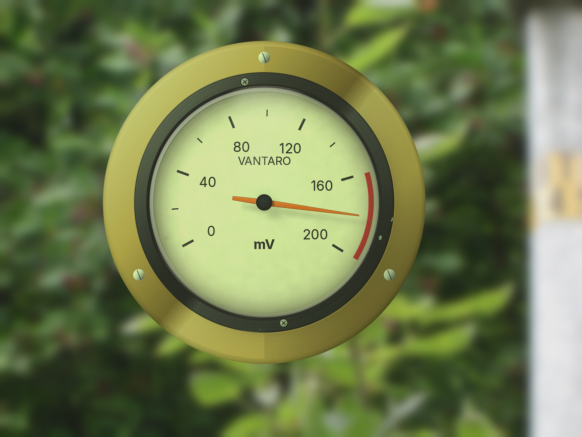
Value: 180mV
